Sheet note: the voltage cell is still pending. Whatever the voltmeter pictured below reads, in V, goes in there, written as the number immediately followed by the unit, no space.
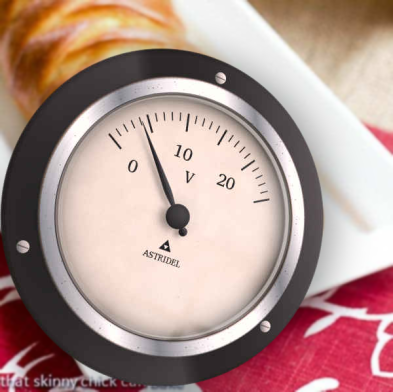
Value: 4V
